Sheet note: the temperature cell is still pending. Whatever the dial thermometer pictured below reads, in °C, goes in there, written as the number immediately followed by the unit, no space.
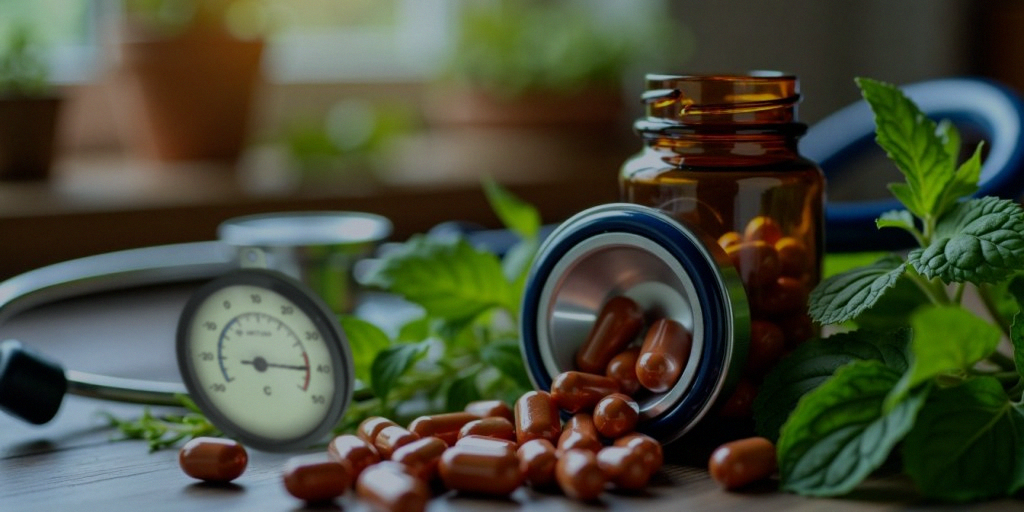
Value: 40°C
